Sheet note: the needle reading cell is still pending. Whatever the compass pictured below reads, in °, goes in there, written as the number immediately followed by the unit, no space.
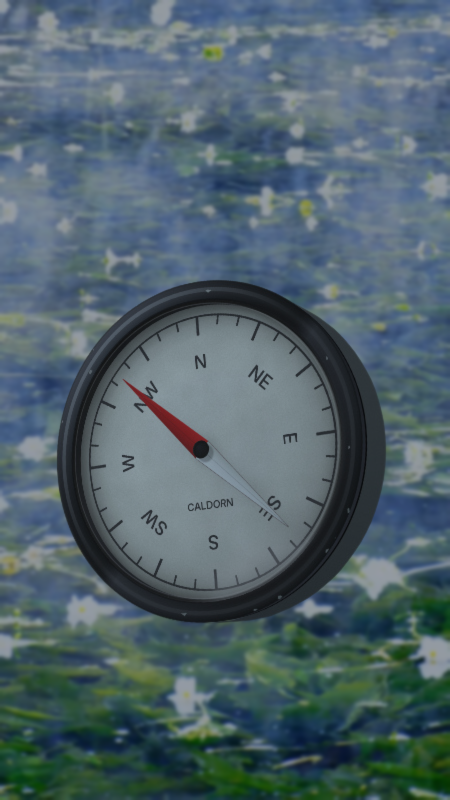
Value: 315°
